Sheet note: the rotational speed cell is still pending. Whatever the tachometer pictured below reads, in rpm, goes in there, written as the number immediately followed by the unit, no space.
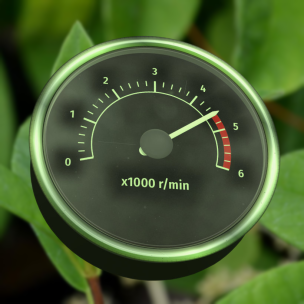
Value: 4600rpm
